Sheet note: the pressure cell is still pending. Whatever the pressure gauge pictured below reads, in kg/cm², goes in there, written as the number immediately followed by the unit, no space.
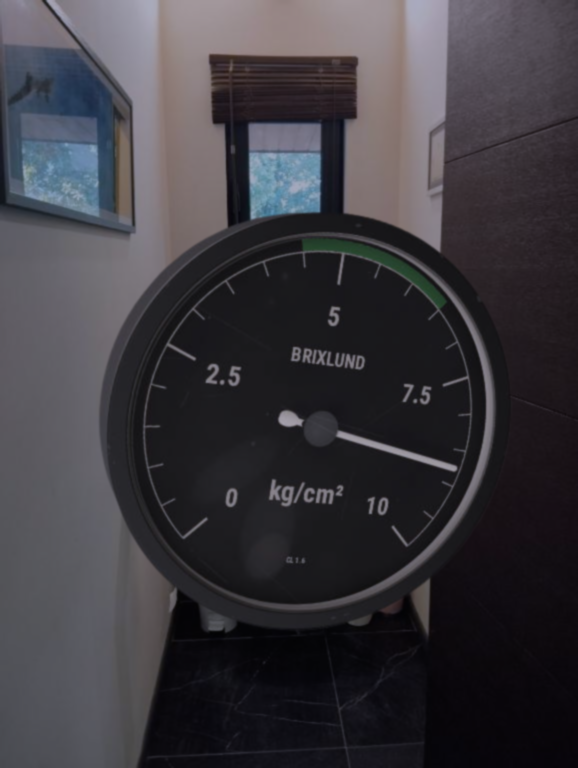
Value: 8.75kg/cm²
